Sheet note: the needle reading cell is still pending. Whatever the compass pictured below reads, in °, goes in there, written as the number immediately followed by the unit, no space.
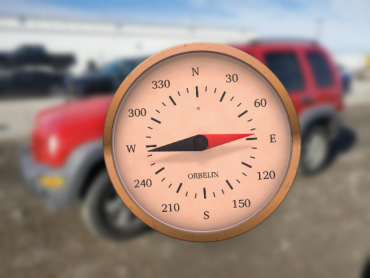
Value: 85°
